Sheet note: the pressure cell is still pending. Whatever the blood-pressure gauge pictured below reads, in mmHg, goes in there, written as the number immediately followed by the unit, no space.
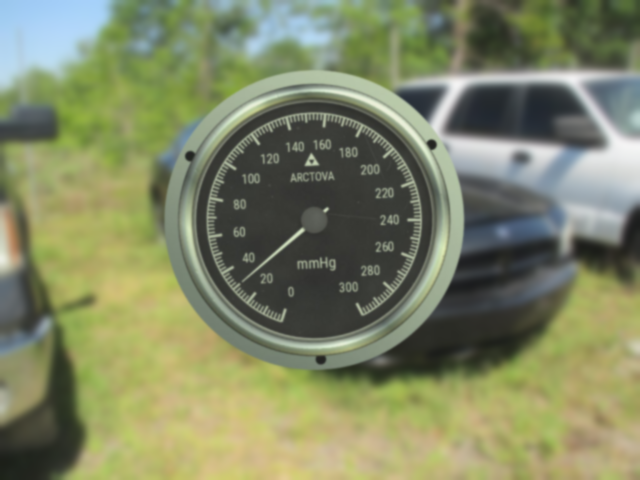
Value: 30mmHg
